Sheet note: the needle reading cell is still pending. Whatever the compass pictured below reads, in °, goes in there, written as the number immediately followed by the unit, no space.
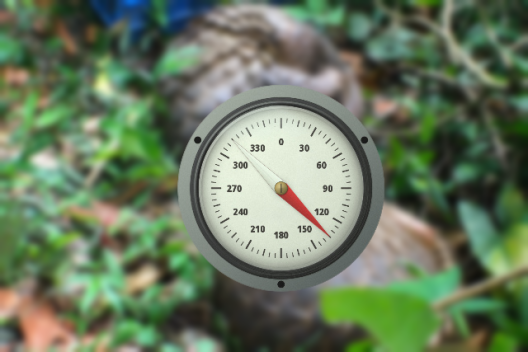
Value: 135°
